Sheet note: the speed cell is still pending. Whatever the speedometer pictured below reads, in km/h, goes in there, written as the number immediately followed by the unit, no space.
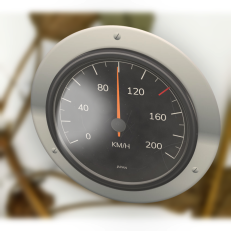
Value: 100km/h
